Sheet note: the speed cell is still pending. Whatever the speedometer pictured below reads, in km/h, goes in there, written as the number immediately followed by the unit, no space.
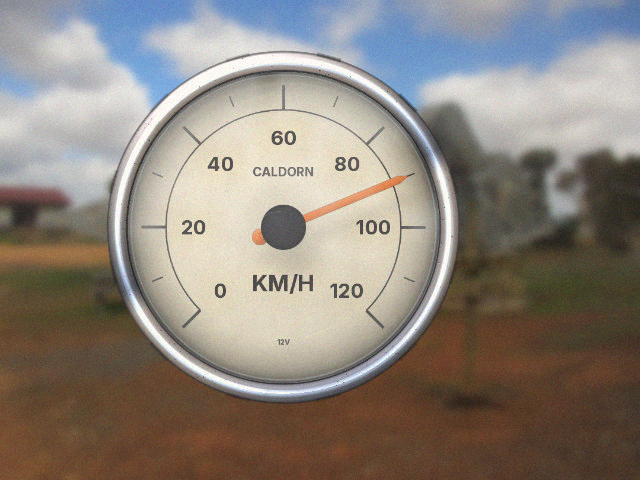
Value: 90km/h
